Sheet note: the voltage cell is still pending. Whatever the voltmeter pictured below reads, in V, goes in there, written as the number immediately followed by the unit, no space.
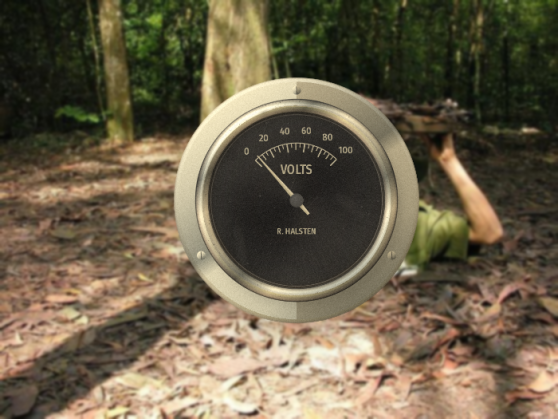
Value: 5V
